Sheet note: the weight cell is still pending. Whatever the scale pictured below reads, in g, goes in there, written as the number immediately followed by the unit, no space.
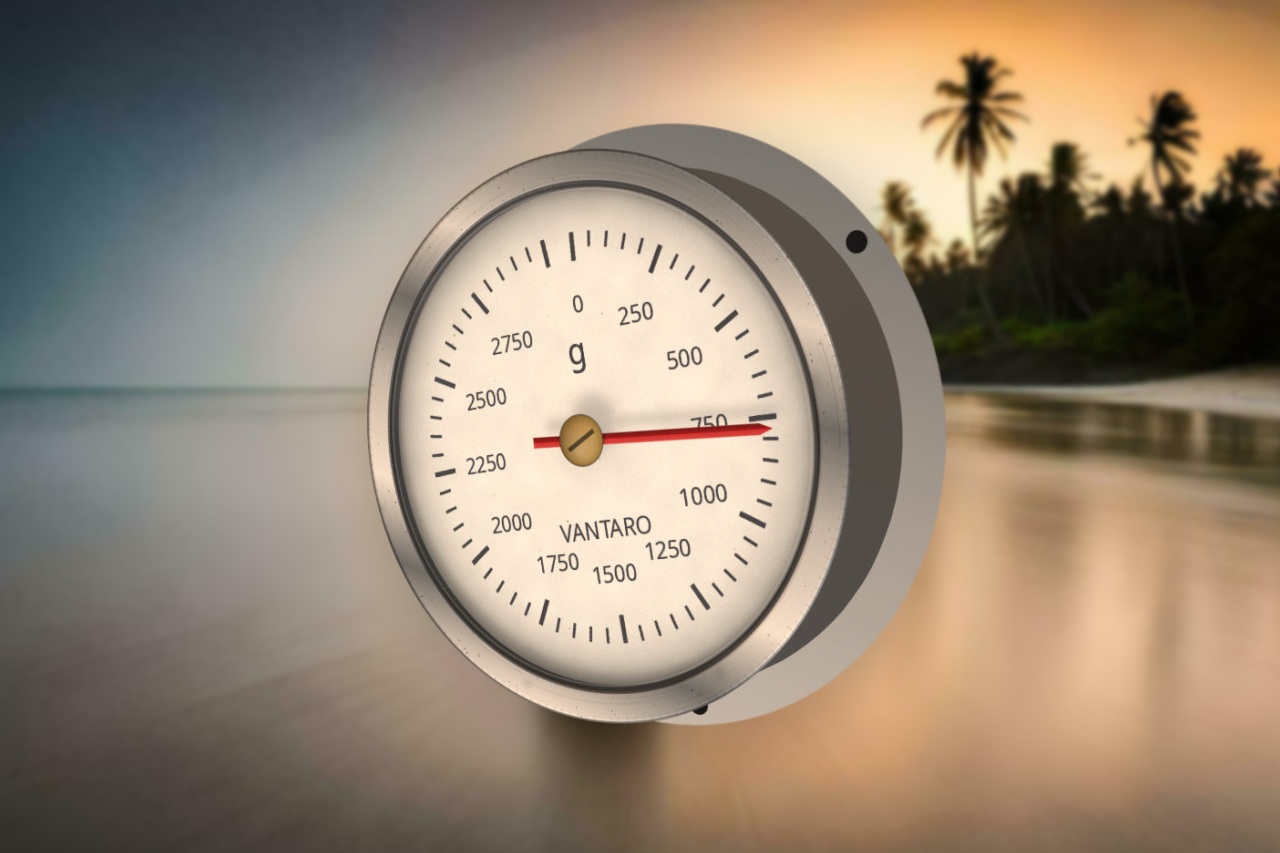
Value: 775g
